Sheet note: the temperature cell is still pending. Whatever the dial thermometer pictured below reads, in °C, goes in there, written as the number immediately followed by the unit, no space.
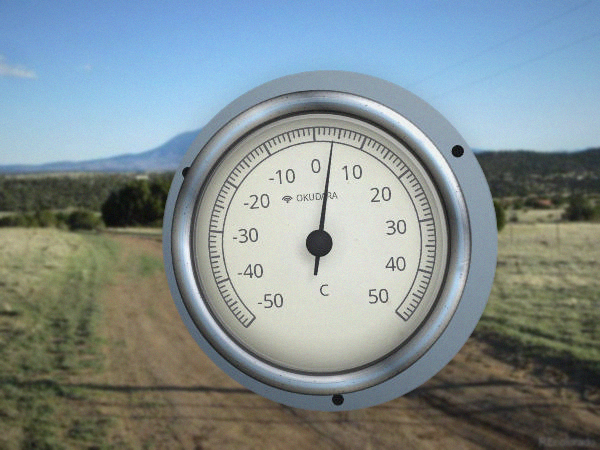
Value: 4°C
